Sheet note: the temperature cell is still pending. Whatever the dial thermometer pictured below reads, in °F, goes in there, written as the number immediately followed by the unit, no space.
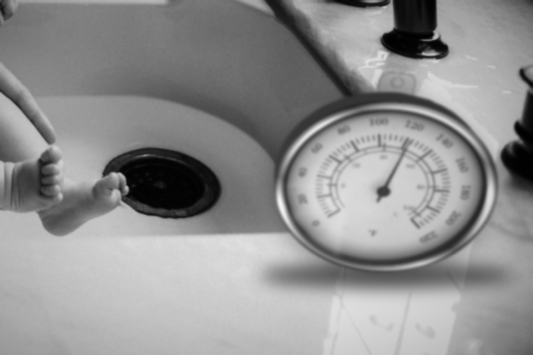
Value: 120°F
